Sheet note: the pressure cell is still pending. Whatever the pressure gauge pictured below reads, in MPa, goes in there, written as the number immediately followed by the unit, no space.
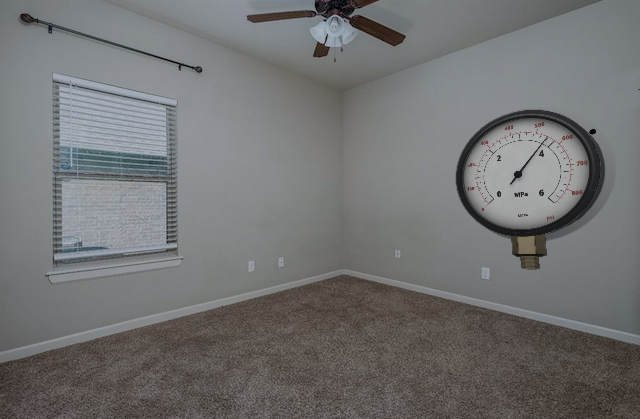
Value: 3.8MPa
